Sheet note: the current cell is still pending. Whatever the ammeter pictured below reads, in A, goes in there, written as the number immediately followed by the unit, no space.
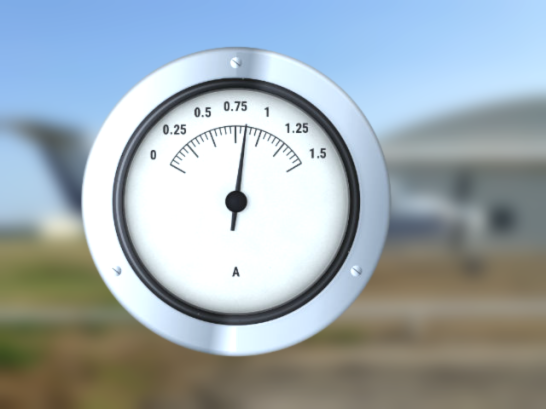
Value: 0.85A
